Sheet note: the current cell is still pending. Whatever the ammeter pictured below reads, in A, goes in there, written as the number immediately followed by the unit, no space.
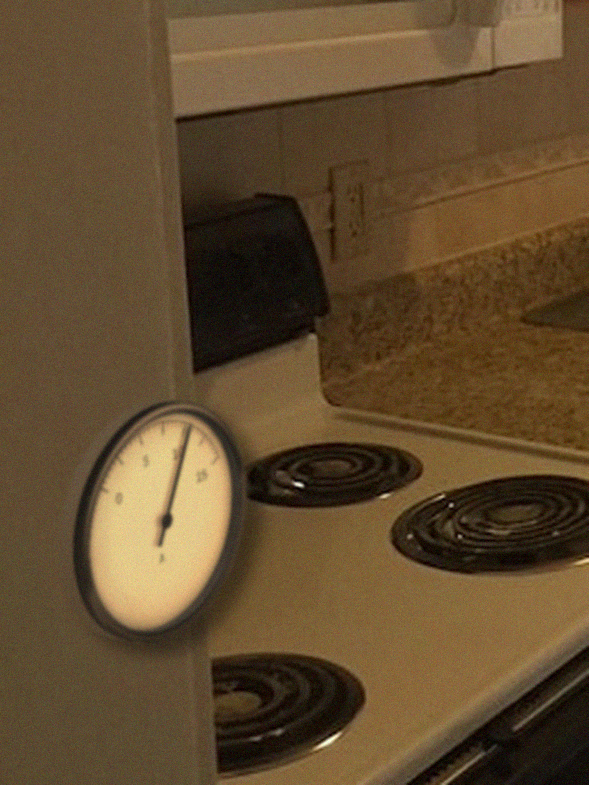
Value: 10A
